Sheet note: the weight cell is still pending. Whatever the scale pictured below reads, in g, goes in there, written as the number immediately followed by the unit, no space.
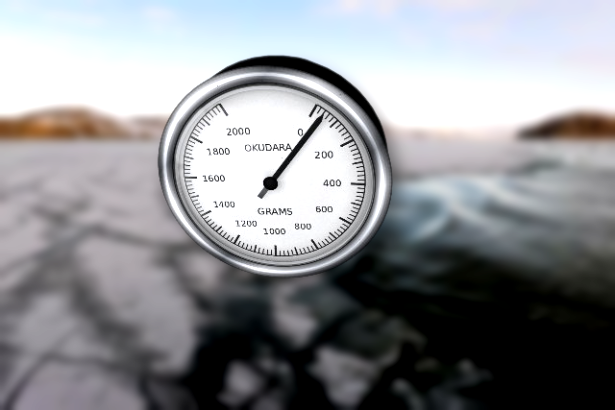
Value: 40g
